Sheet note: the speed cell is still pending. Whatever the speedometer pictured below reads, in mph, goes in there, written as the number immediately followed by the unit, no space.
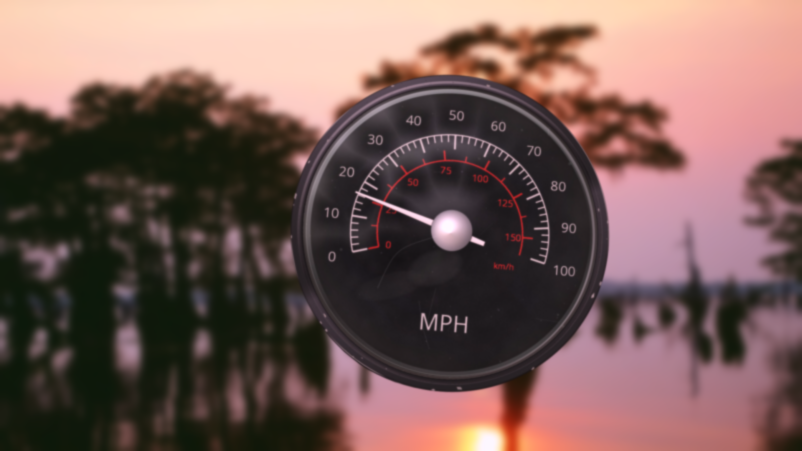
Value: 16mph
